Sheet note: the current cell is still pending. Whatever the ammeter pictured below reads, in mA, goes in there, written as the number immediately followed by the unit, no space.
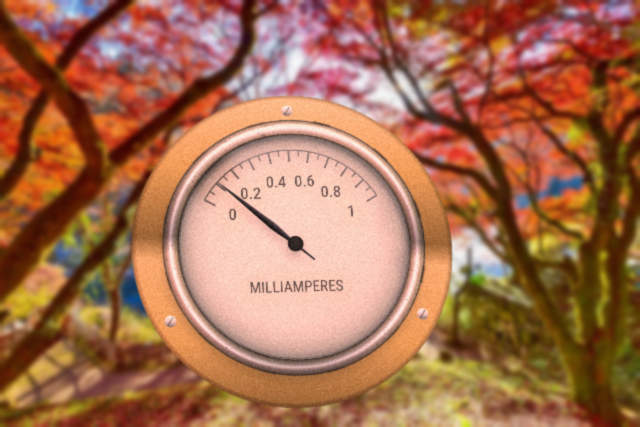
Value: 0.1mA
